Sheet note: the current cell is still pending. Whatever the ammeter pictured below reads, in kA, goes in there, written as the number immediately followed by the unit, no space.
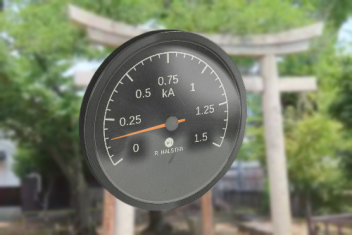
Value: 0.15kA
